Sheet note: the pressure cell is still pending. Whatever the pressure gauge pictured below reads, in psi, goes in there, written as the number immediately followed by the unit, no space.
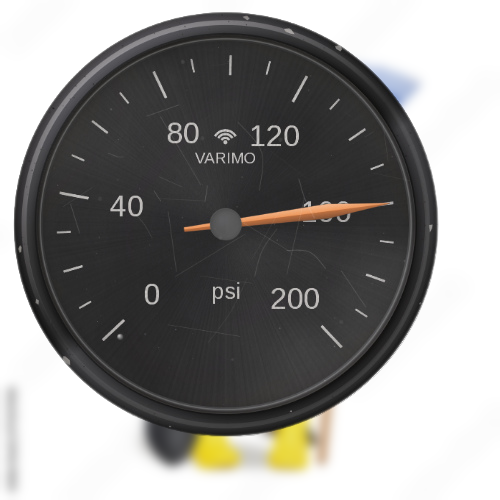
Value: 160psi
